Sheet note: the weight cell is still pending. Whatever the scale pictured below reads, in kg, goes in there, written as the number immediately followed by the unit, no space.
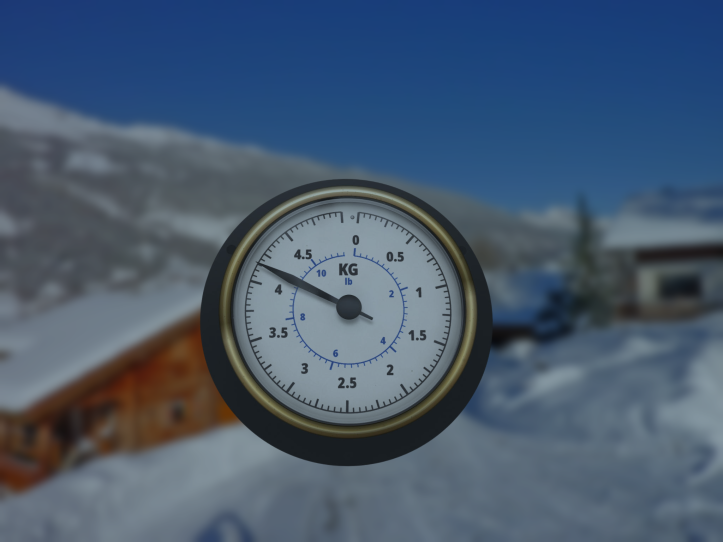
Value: 4.15kg
